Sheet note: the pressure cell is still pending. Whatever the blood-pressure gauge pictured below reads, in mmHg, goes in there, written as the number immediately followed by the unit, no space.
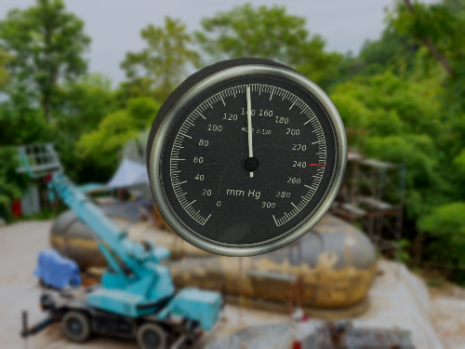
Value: 140mmHg
